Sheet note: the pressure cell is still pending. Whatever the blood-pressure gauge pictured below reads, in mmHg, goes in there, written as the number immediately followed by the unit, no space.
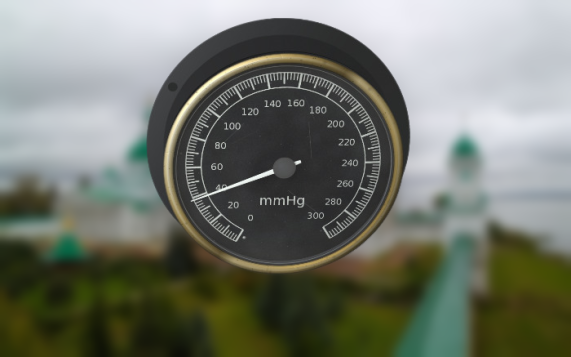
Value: 40mmHg
